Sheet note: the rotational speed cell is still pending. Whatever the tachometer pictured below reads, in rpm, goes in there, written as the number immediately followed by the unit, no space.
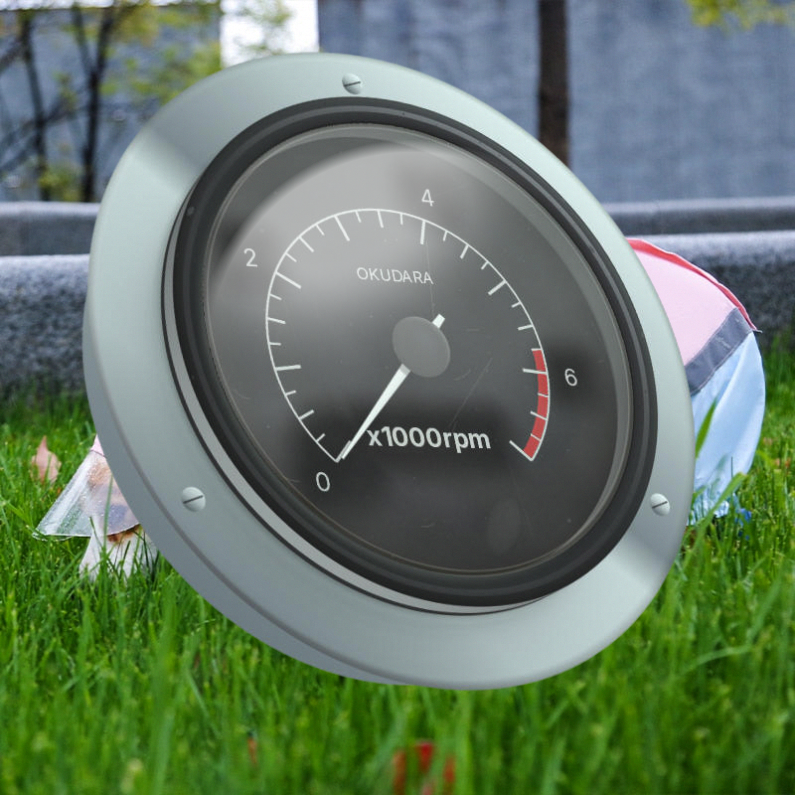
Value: 0rpm
